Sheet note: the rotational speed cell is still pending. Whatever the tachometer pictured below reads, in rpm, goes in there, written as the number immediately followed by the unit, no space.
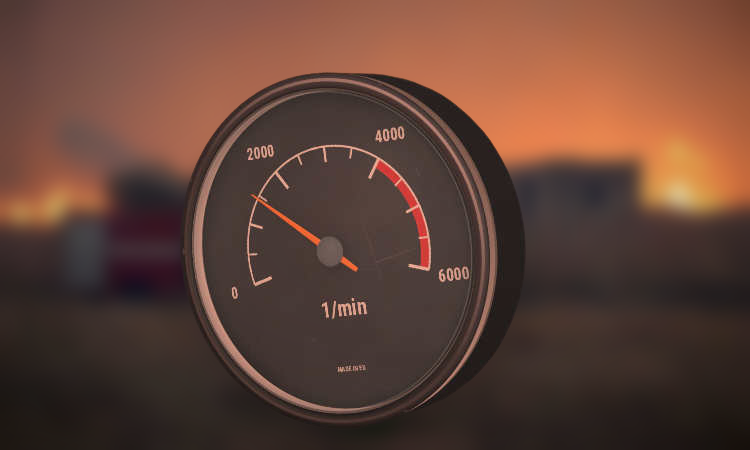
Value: 1500rpm
